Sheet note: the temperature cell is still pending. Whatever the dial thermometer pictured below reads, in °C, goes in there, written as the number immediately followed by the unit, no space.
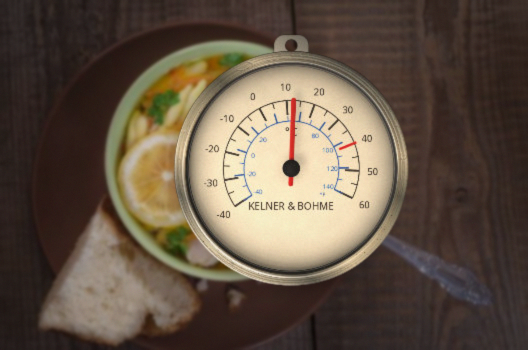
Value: 12.5°C
